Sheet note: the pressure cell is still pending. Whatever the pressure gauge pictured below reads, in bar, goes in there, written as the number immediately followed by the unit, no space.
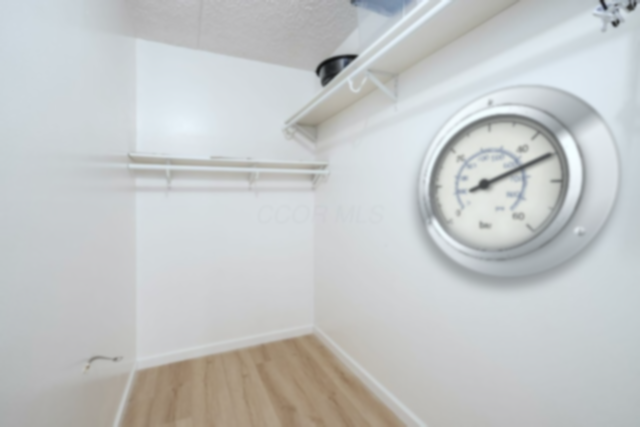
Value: 45bar
